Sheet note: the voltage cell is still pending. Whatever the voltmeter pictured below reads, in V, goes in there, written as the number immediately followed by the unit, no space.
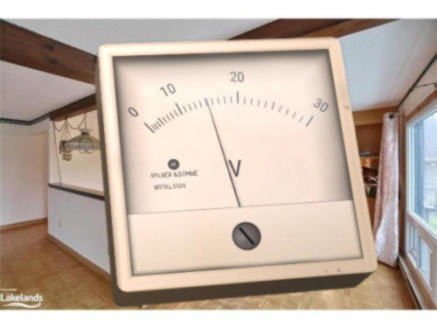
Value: 15V
